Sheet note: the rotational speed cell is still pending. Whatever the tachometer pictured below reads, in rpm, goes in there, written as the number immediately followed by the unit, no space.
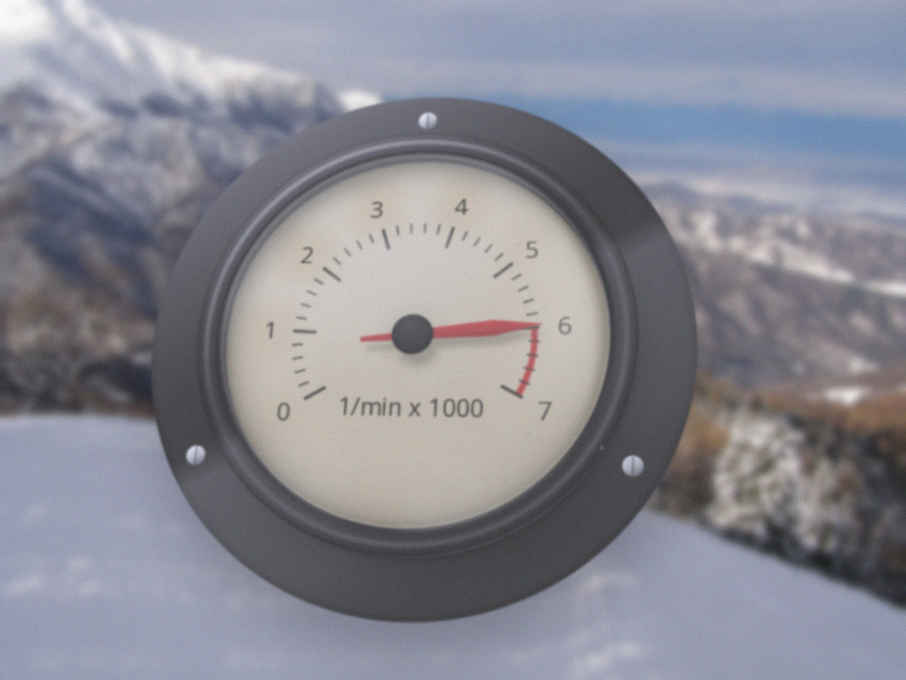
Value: 6000rpm
